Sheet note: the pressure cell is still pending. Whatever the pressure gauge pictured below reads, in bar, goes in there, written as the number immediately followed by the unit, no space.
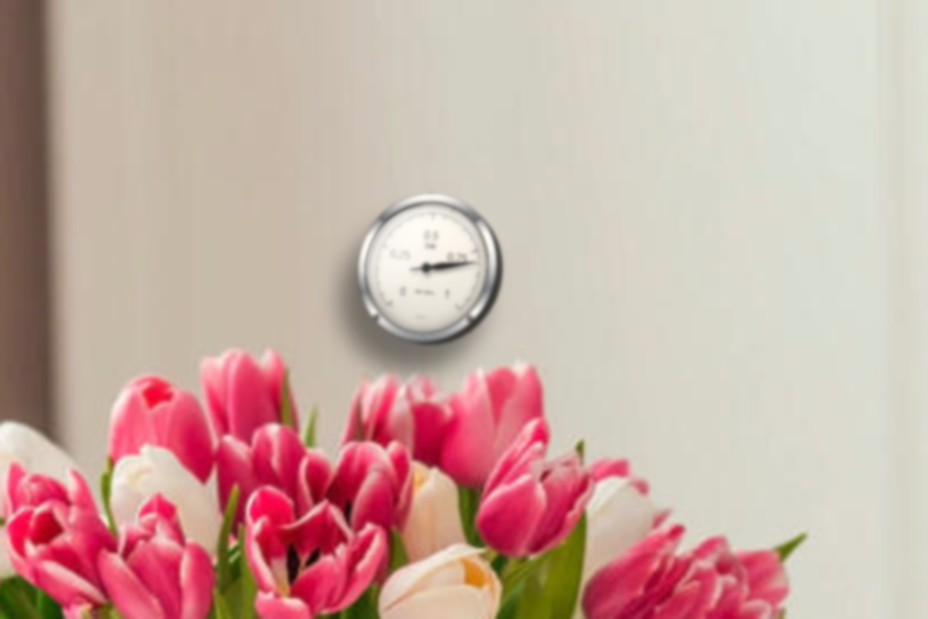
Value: 0.8bar
